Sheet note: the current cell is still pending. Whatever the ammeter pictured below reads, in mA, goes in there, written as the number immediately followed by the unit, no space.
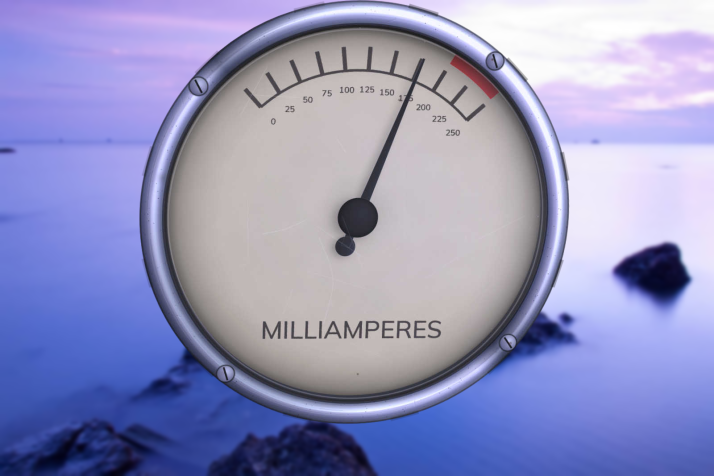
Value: 175mA
